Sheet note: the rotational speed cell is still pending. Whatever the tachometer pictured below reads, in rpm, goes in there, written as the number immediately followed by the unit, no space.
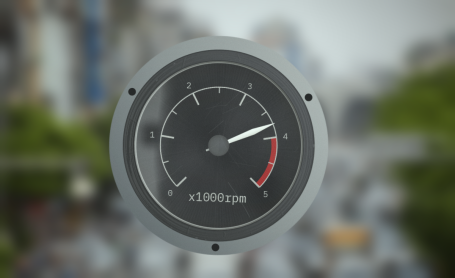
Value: 3750rpm
